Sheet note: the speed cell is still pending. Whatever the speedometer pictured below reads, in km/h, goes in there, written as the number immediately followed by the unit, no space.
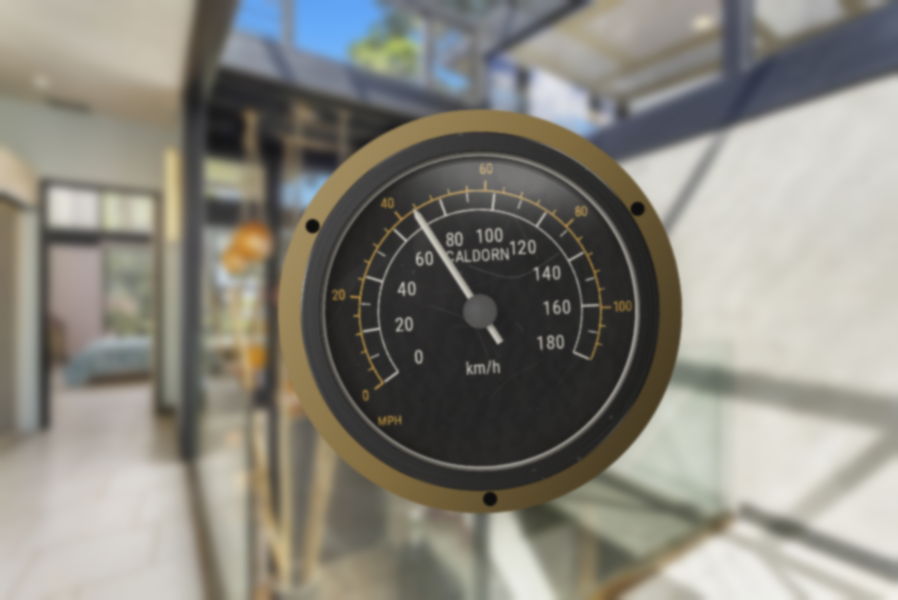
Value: 70km/h
